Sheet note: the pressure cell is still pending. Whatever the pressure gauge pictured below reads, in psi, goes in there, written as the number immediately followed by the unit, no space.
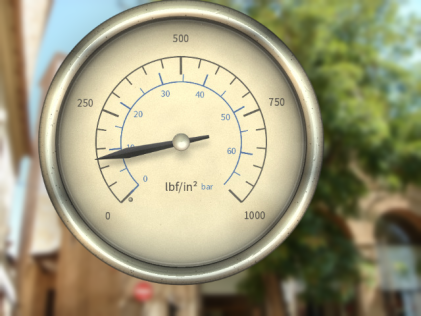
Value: 125psi
